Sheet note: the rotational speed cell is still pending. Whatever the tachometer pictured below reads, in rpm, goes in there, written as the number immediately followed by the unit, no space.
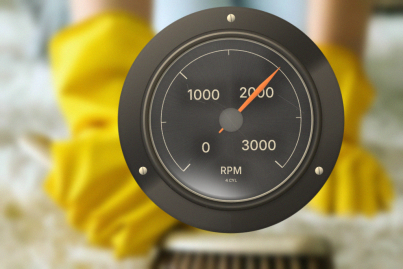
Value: 2000rpm
